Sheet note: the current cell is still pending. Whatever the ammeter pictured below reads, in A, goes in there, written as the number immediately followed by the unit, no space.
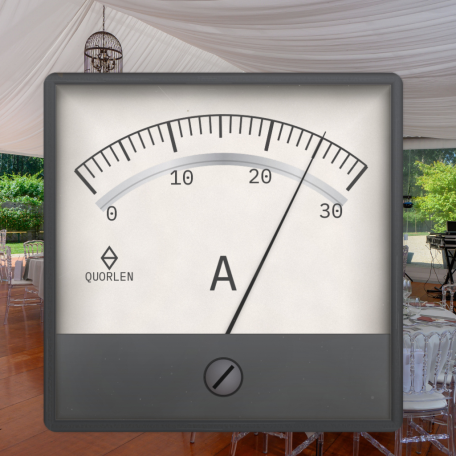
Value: 25A
